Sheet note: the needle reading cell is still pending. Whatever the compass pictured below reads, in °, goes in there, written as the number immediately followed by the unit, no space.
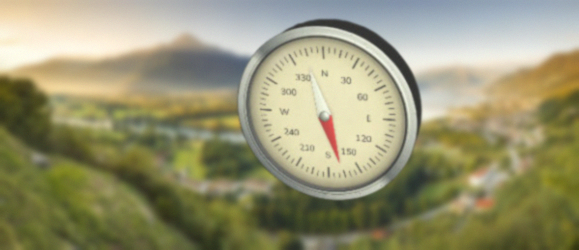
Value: 165°
